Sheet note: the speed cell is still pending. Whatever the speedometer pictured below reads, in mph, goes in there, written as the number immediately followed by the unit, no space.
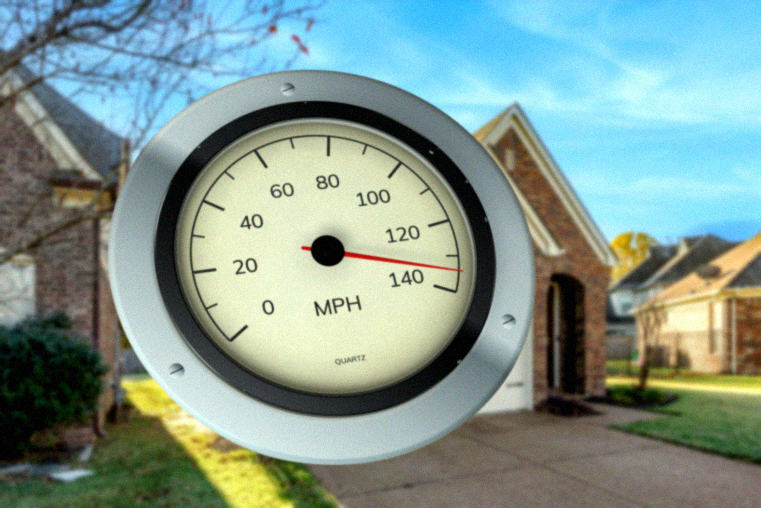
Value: 135mph
